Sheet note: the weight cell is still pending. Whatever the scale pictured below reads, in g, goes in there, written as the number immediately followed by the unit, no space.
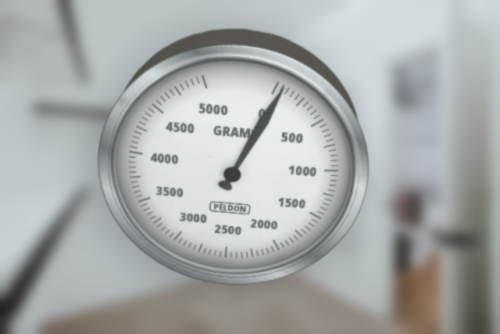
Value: 50g
